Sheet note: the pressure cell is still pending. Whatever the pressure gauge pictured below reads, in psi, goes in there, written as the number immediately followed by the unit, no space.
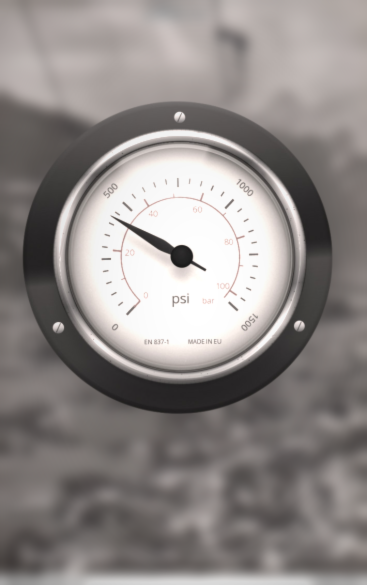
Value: 425psi
